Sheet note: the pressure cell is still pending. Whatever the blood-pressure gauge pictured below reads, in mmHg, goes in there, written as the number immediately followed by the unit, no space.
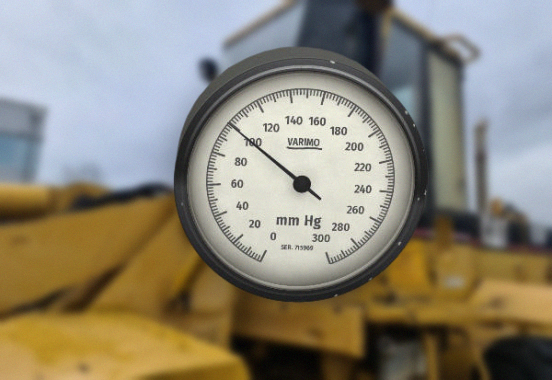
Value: 100mmHg
